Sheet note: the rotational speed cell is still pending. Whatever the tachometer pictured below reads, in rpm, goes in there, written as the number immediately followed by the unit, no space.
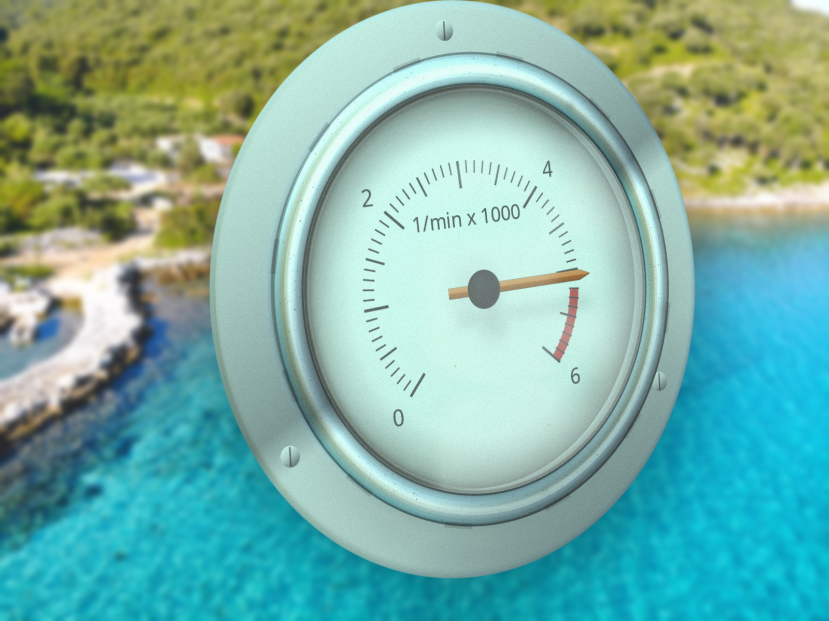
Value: 5050rpm
